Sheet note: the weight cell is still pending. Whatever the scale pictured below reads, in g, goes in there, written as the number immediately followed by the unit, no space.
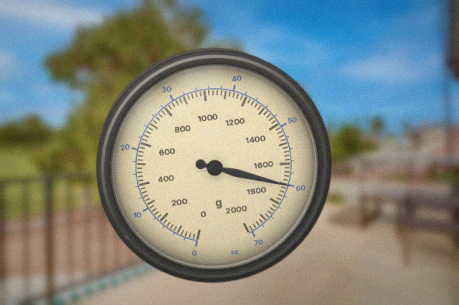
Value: 1700g
